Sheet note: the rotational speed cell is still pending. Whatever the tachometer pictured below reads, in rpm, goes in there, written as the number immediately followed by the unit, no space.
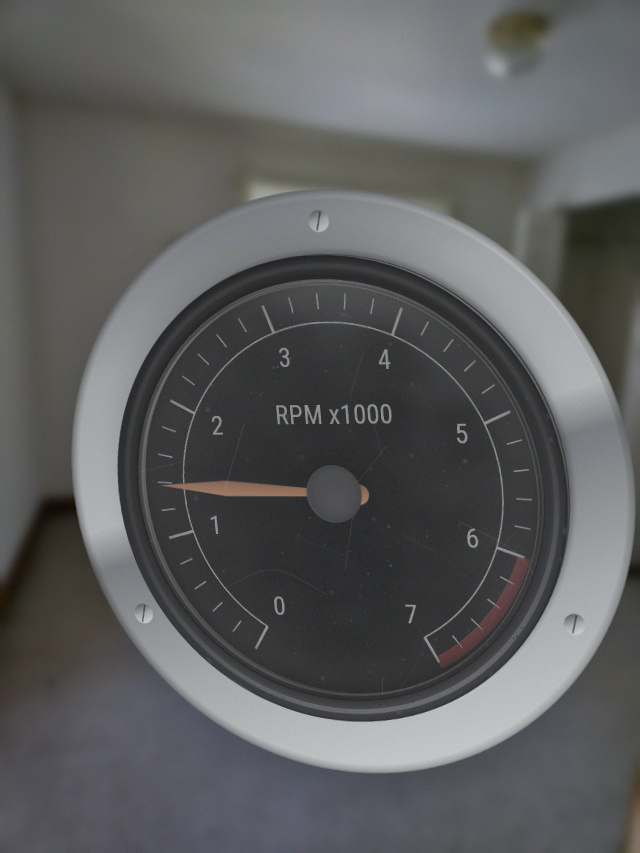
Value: 1400rpm
